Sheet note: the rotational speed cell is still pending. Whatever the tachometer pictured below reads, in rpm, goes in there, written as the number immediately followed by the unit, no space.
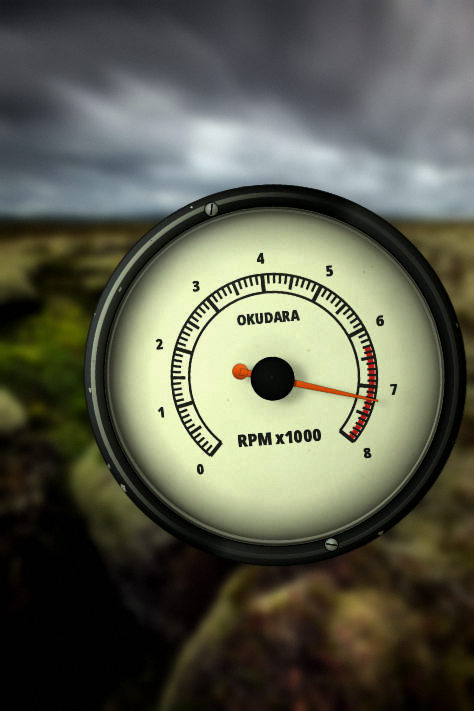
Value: 7200rpm
